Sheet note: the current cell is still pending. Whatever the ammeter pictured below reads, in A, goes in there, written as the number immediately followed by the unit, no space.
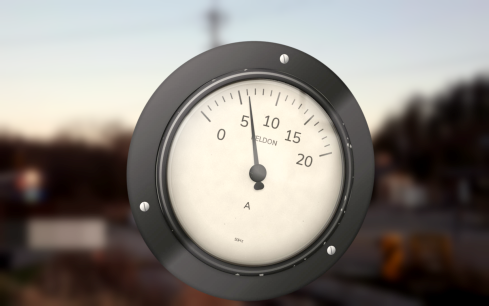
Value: 6A
